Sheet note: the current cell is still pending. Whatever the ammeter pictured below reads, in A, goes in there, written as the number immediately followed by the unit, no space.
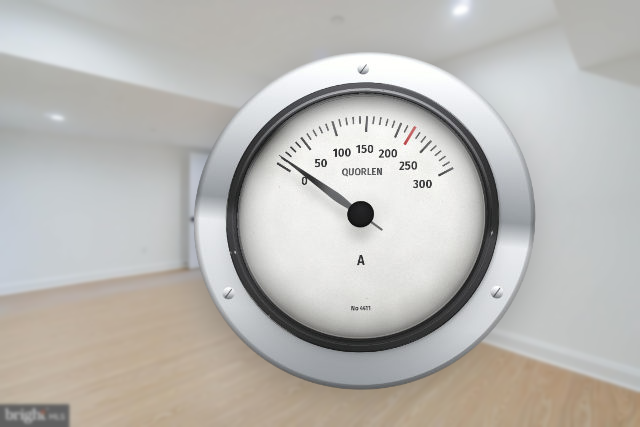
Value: 10A
